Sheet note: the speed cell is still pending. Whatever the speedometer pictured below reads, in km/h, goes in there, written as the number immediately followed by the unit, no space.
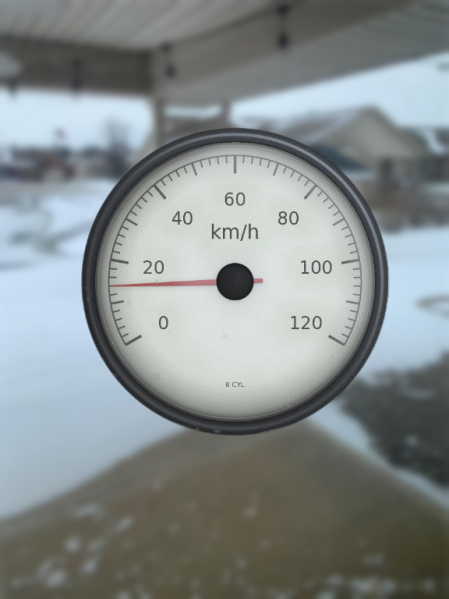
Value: 14km/h
